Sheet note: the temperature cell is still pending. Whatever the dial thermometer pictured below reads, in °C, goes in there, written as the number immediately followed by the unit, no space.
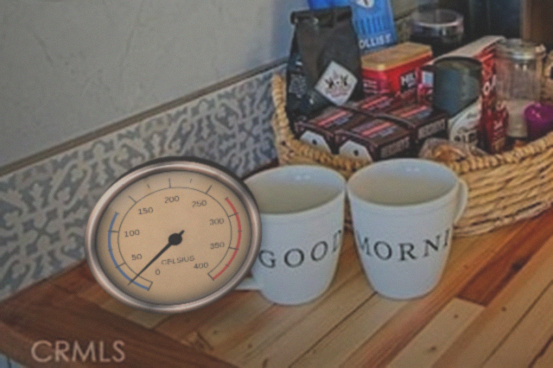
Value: 25°C
